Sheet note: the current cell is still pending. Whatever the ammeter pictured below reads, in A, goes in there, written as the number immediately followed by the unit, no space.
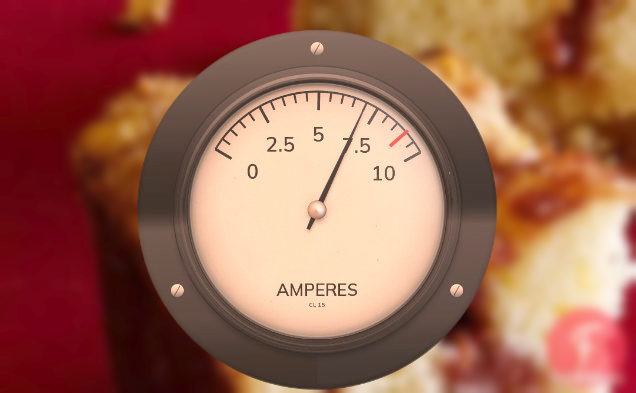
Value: 7A
